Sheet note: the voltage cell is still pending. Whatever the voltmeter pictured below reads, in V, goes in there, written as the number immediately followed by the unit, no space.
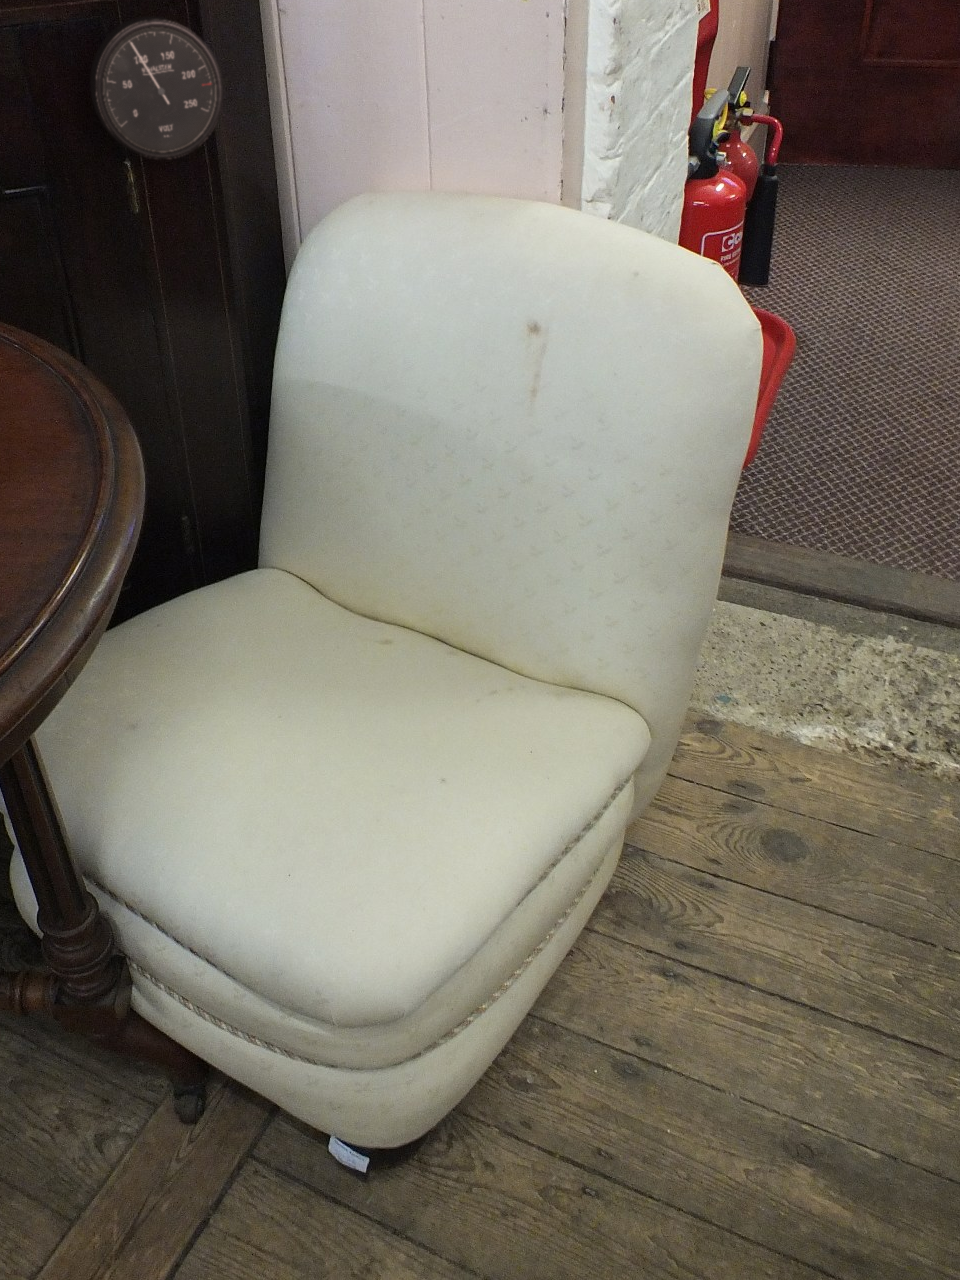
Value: 100V
